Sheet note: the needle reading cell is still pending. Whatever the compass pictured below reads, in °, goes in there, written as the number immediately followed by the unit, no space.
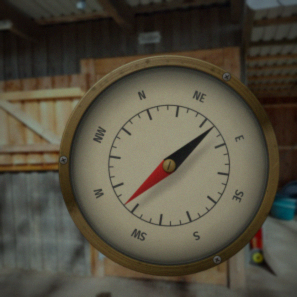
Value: 250°
